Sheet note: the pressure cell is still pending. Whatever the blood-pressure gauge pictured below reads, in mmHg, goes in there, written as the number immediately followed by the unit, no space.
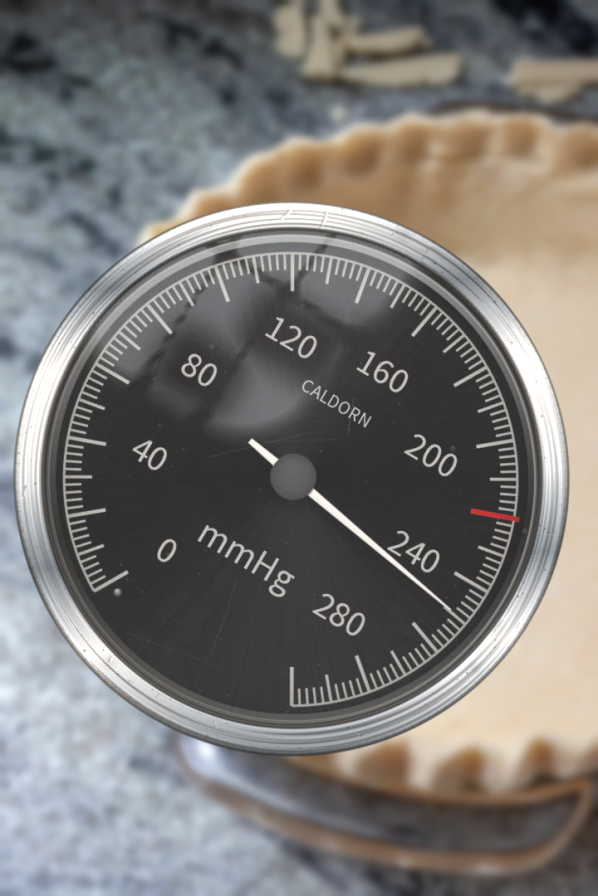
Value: 250mmHg
